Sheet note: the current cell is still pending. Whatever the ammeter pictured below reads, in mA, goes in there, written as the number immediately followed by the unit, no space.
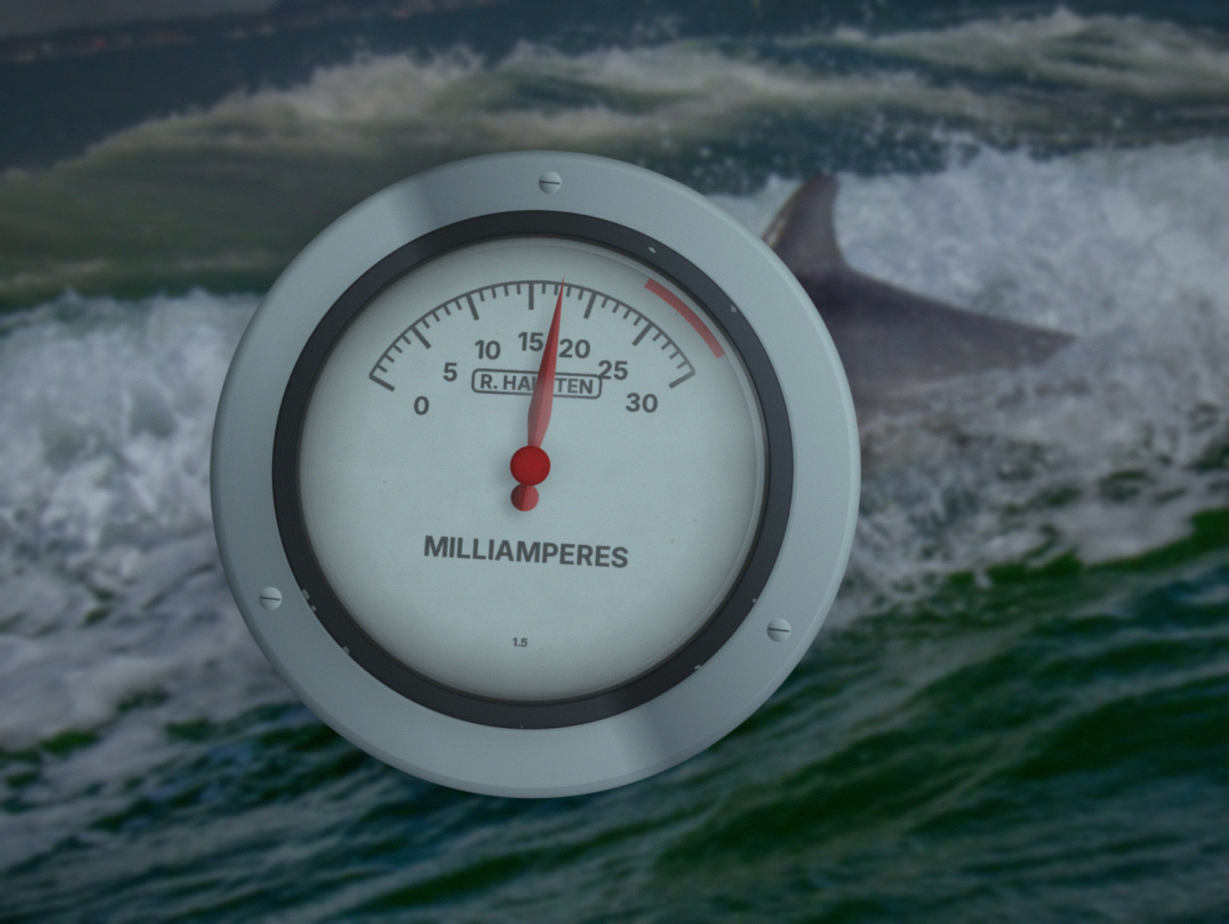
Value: 17.5mA
